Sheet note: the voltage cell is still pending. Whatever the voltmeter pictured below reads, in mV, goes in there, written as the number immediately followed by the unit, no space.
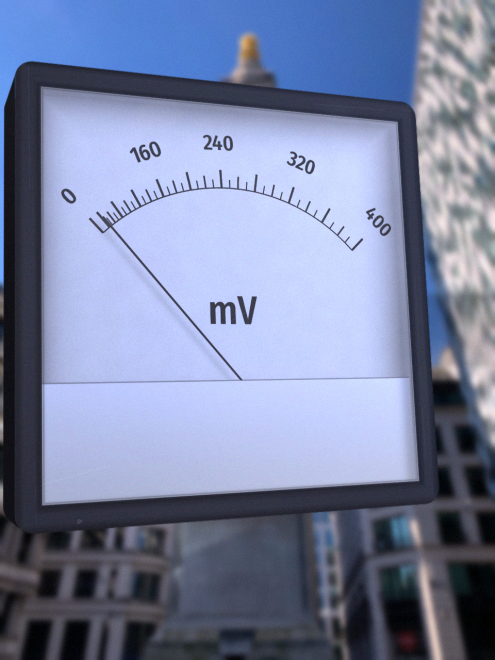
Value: 40mV
